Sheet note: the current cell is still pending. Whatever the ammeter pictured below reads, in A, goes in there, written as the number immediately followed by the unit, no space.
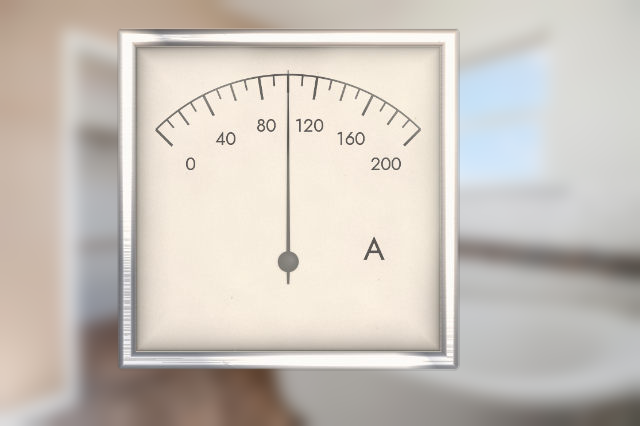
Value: 100A
